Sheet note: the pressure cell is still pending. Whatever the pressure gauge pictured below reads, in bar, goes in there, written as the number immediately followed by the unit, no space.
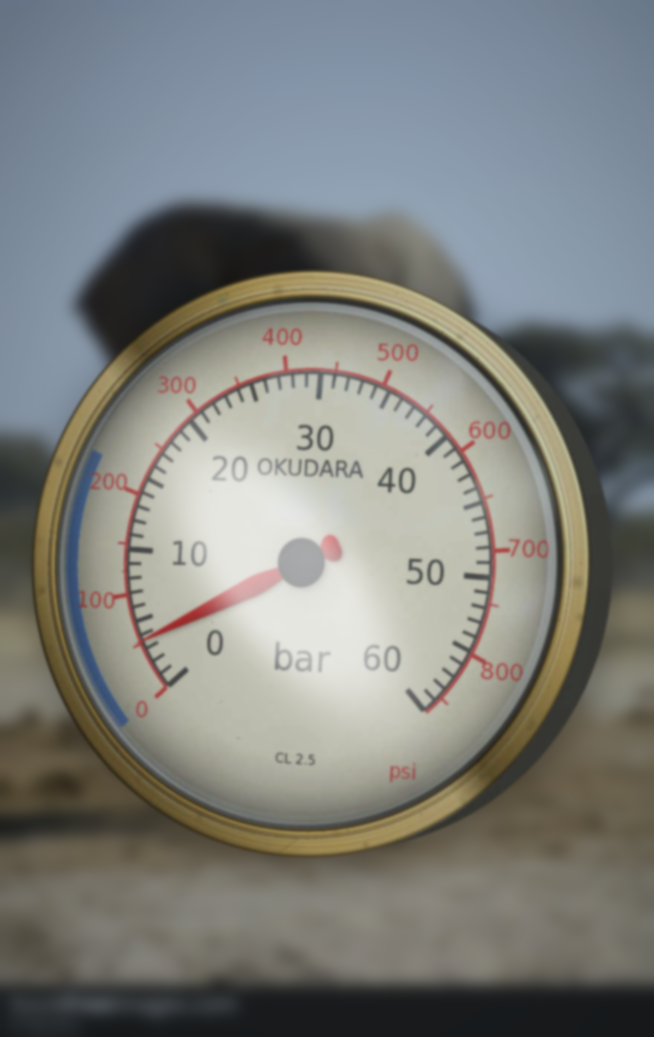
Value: 3.5bar
